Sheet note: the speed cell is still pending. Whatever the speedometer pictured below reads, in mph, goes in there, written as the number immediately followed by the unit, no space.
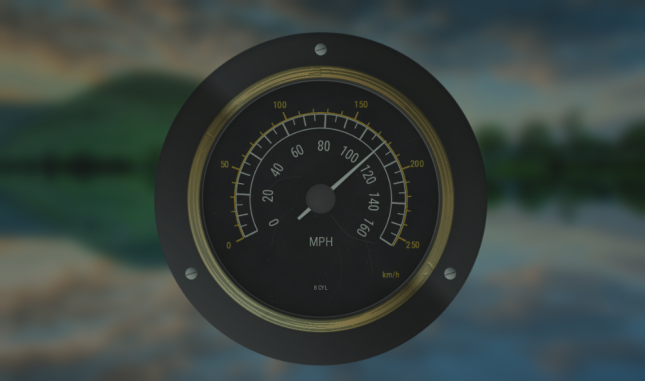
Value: 110mph
